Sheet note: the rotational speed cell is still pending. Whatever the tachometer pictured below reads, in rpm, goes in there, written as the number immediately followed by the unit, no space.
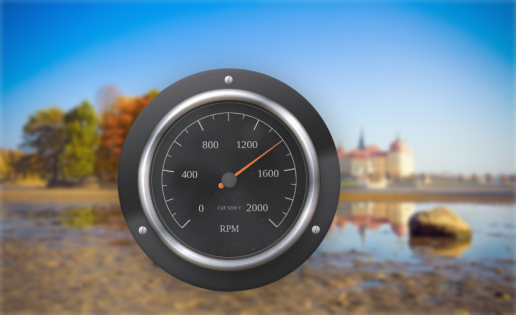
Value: 1400rpm
